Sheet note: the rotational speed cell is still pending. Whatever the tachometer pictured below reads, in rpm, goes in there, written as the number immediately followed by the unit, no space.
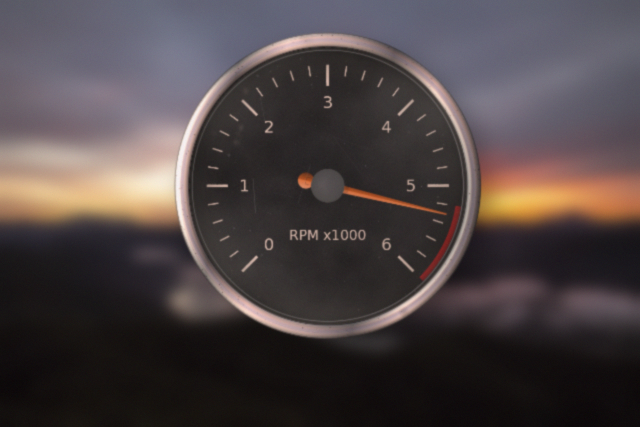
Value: 5300rpm
